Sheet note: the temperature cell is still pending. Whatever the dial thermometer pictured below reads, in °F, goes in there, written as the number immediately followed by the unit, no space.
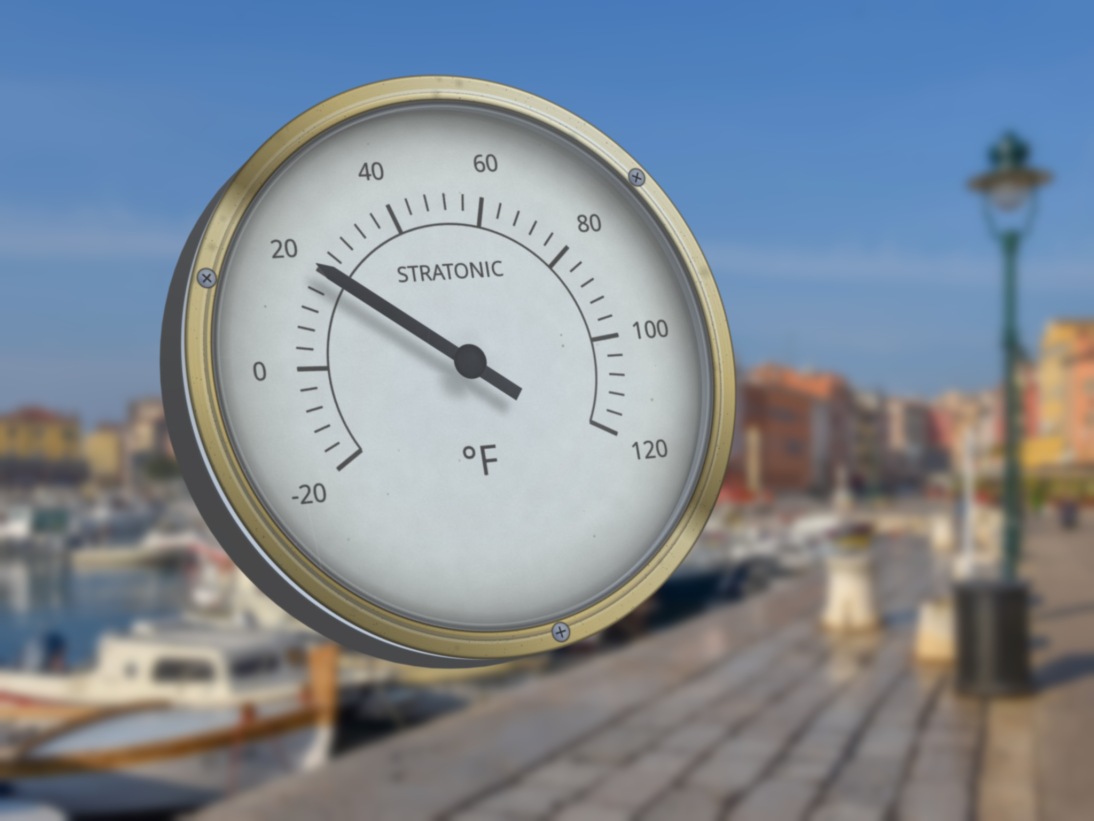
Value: 20°F
